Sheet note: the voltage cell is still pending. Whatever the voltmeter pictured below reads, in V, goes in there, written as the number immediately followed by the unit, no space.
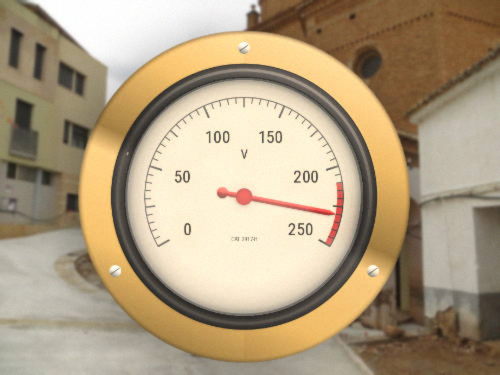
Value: 230V
